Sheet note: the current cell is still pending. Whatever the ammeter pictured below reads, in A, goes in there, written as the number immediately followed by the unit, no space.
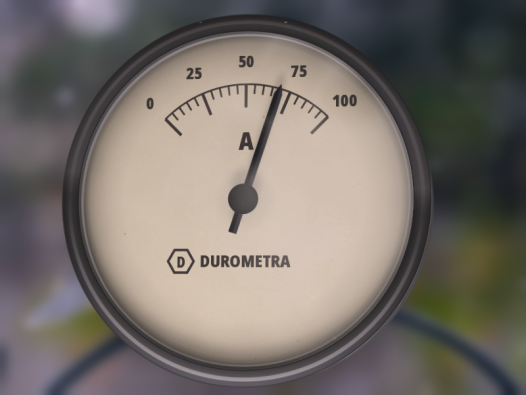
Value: 70A
